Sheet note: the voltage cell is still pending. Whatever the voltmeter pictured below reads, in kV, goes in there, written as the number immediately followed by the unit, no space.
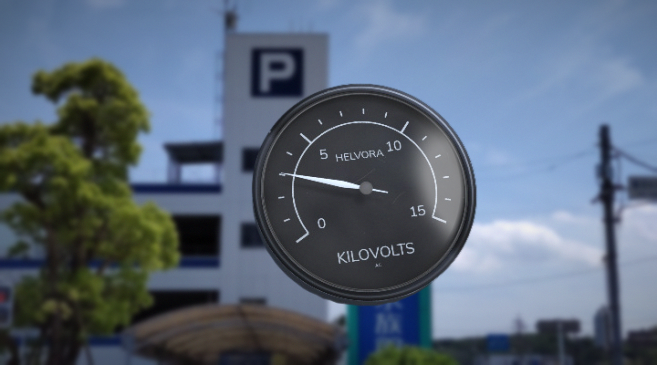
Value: 3kV
